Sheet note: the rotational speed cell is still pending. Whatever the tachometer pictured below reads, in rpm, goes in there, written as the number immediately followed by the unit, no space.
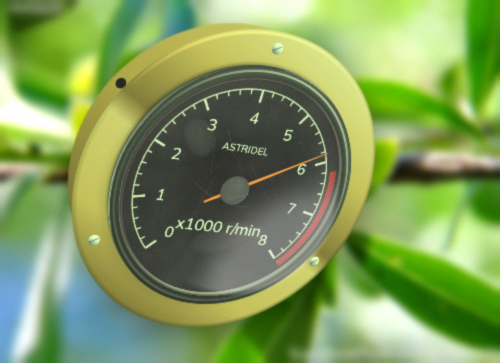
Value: 5800rpm
